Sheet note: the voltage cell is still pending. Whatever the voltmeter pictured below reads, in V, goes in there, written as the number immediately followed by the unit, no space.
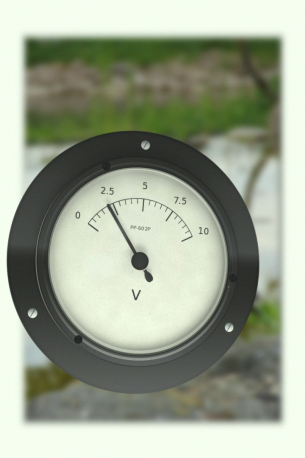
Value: 2V
